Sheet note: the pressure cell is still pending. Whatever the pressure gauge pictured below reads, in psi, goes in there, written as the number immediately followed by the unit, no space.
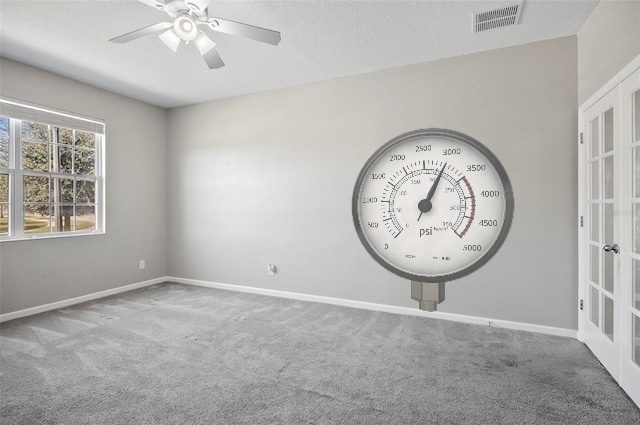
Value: 3000psi
